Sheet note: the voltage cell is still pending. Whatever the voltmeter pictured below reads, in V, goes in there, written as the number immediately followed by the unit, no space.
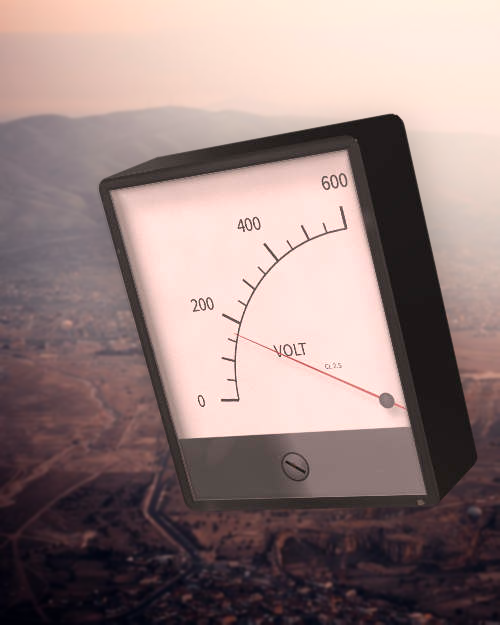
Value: 175V
